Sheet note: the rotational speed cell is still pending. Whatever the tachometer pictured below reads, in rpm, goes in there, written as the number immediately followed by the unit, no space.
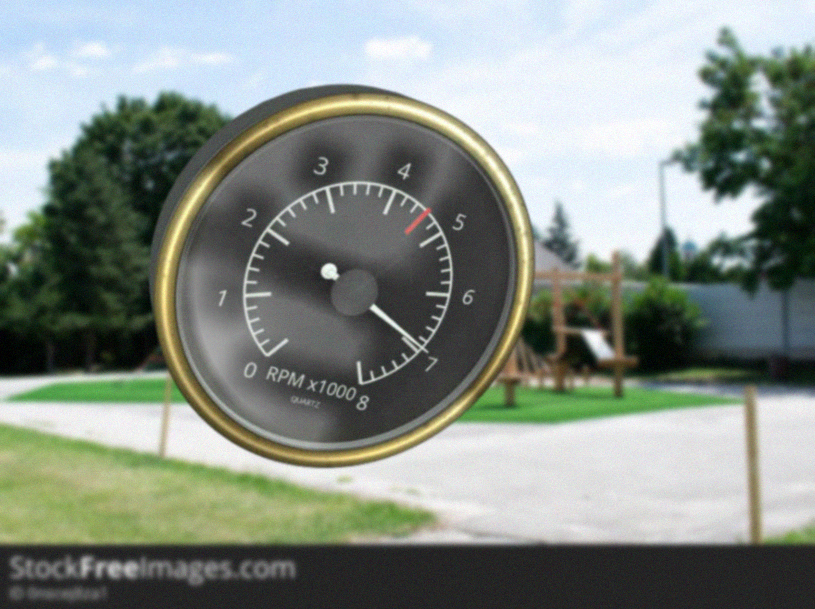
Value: 6900rpm
